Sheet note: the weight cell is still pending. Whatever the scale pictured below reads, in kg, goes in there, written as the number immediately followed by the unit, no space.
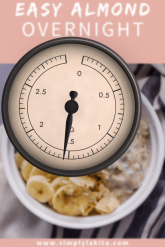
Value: 1.55kg
